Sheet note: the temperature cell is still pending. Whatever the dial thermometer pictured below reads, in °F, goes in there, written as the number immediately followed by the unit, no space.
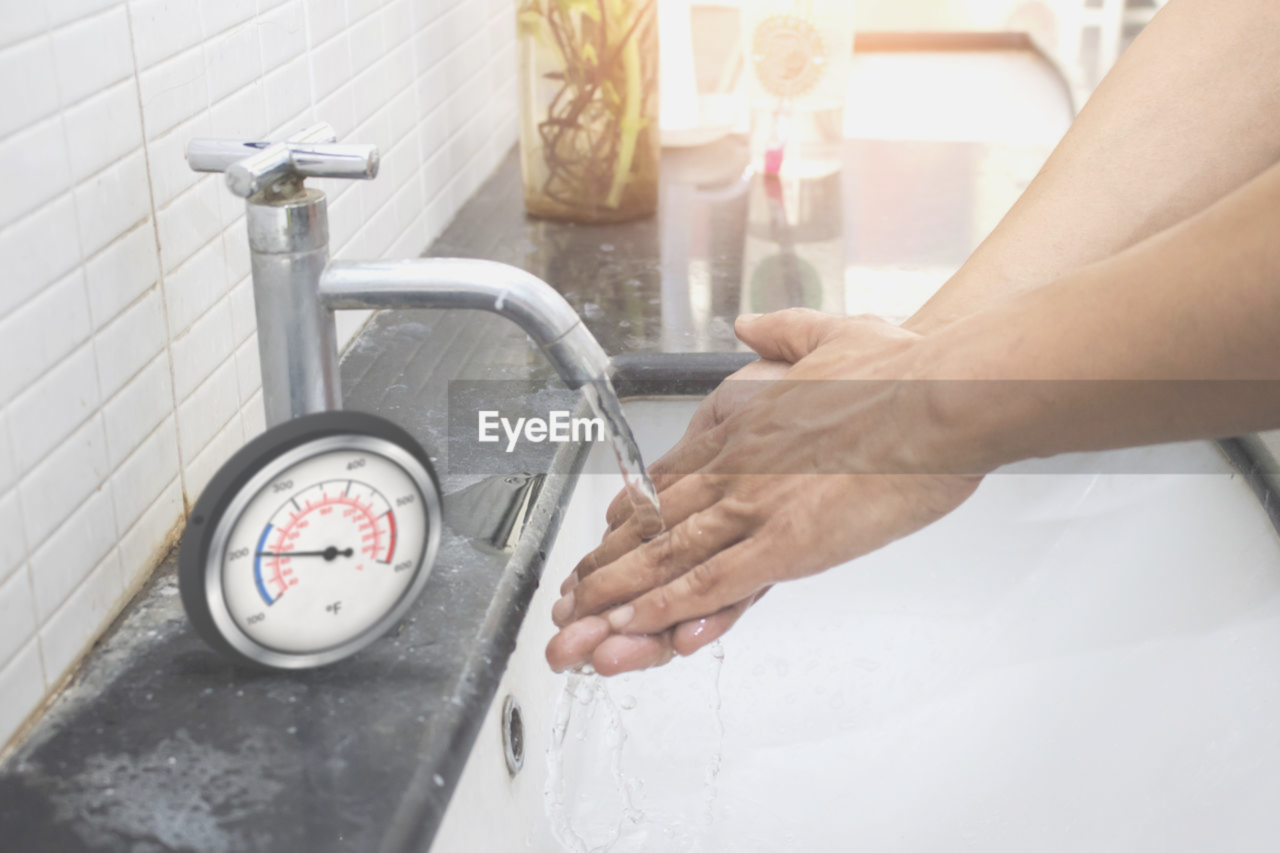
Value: 200°F
